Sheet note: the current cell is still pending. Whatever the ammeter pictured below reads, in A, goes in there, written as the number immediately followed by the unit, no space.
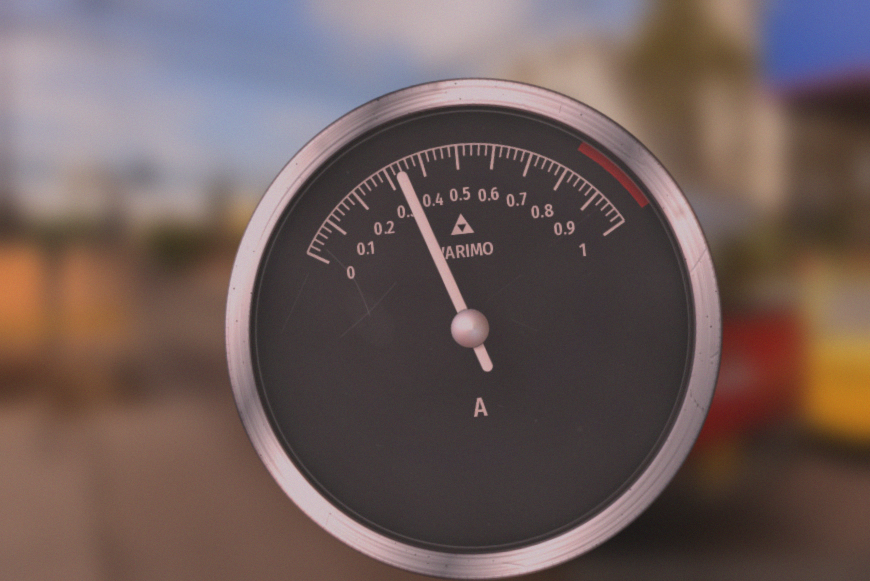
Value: 0.34A
